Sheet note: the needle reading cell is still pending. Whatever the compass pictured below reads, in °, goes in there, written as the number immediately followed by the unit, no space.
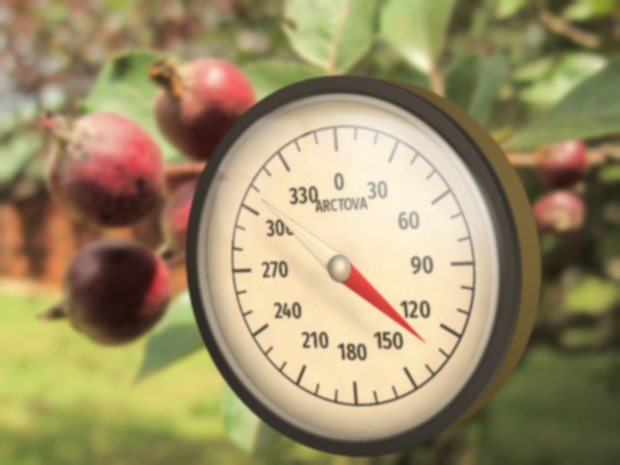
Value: 130°
